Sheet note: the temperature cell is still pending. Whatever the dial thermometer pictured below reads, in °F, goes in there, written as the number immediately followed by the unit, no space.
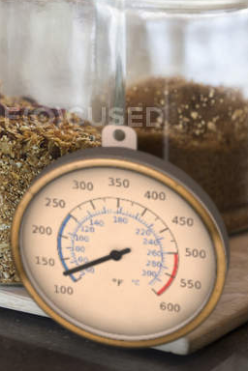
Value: 125°F
